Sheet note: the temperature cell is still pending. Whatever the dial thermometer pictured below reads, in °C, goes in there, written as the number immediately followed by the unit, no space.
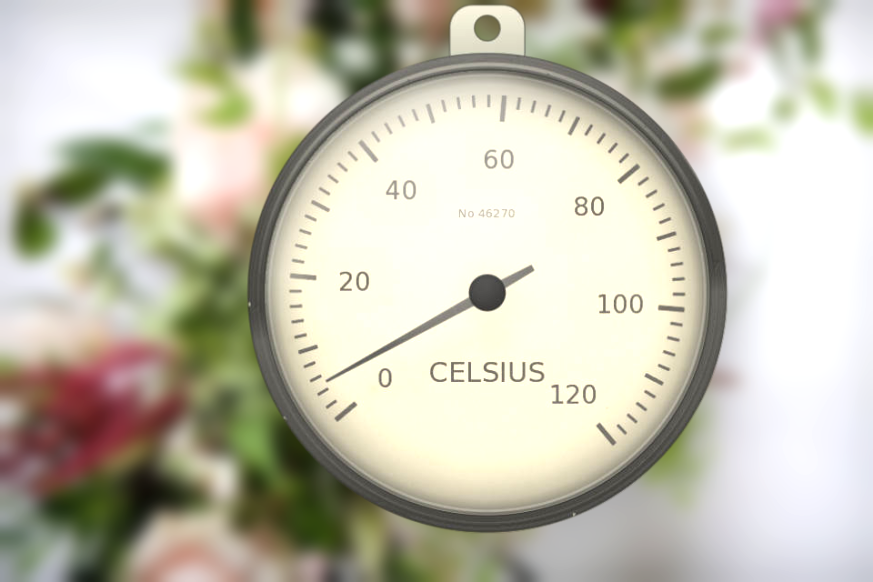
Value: 5°C
